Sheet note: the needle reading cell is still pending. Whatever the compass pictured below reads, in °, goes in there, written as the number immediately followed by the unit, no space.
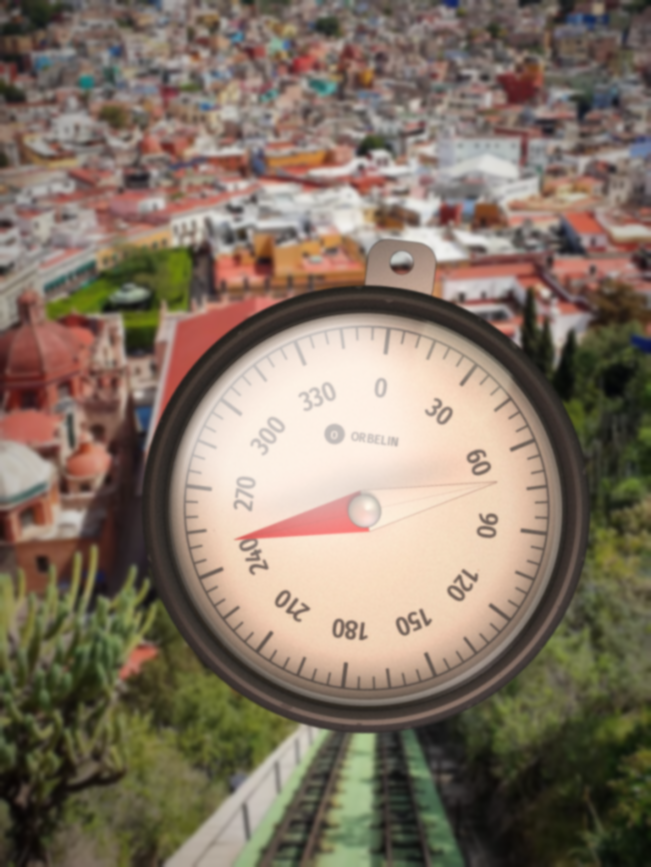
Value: 250°
